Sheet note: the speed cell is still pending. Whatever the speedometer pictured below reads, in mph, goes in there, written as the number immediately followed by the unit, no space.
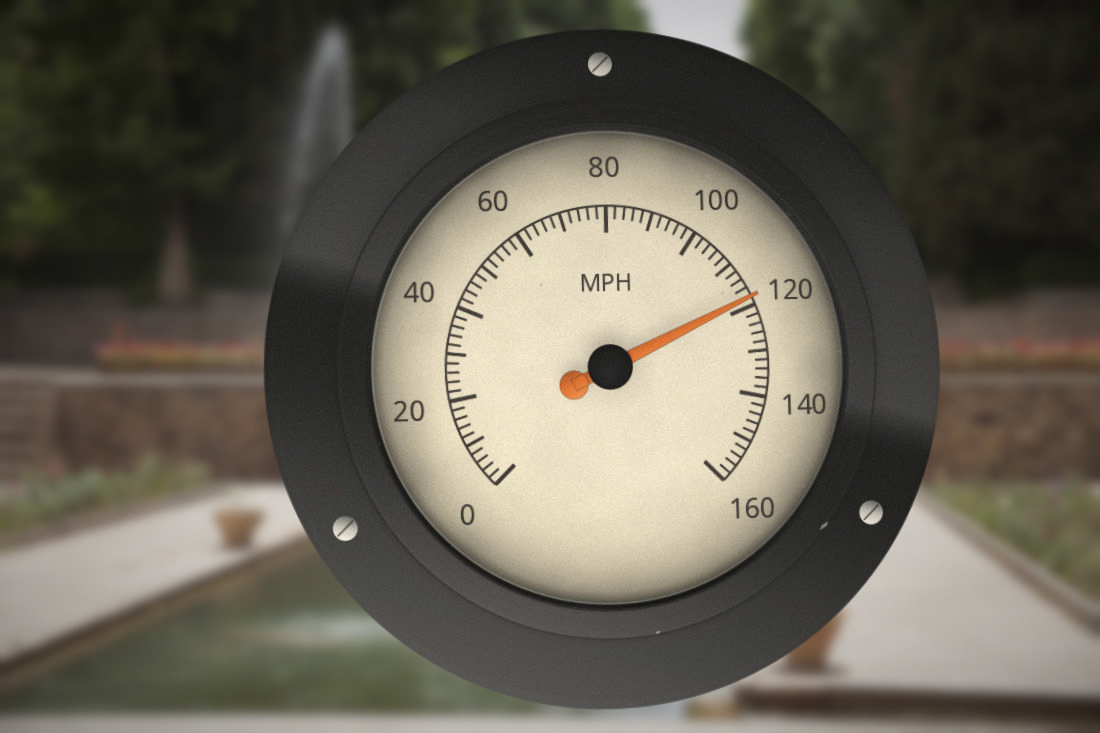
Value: 118mph
